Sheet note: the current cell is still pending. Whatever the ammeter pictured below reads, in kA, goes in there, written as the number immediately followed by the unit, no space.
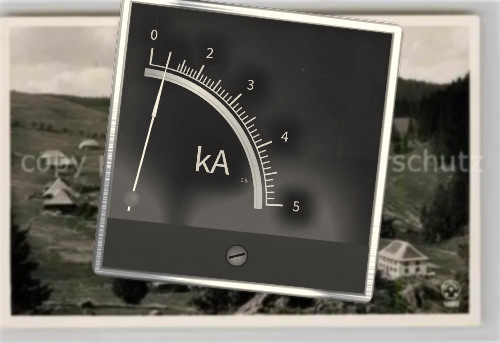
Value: 1kA
